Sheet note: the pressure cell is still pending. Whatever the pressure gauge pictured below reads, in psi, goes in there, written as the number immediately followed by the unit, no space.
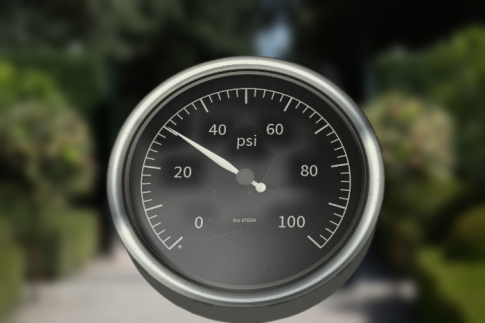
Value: 30psi
